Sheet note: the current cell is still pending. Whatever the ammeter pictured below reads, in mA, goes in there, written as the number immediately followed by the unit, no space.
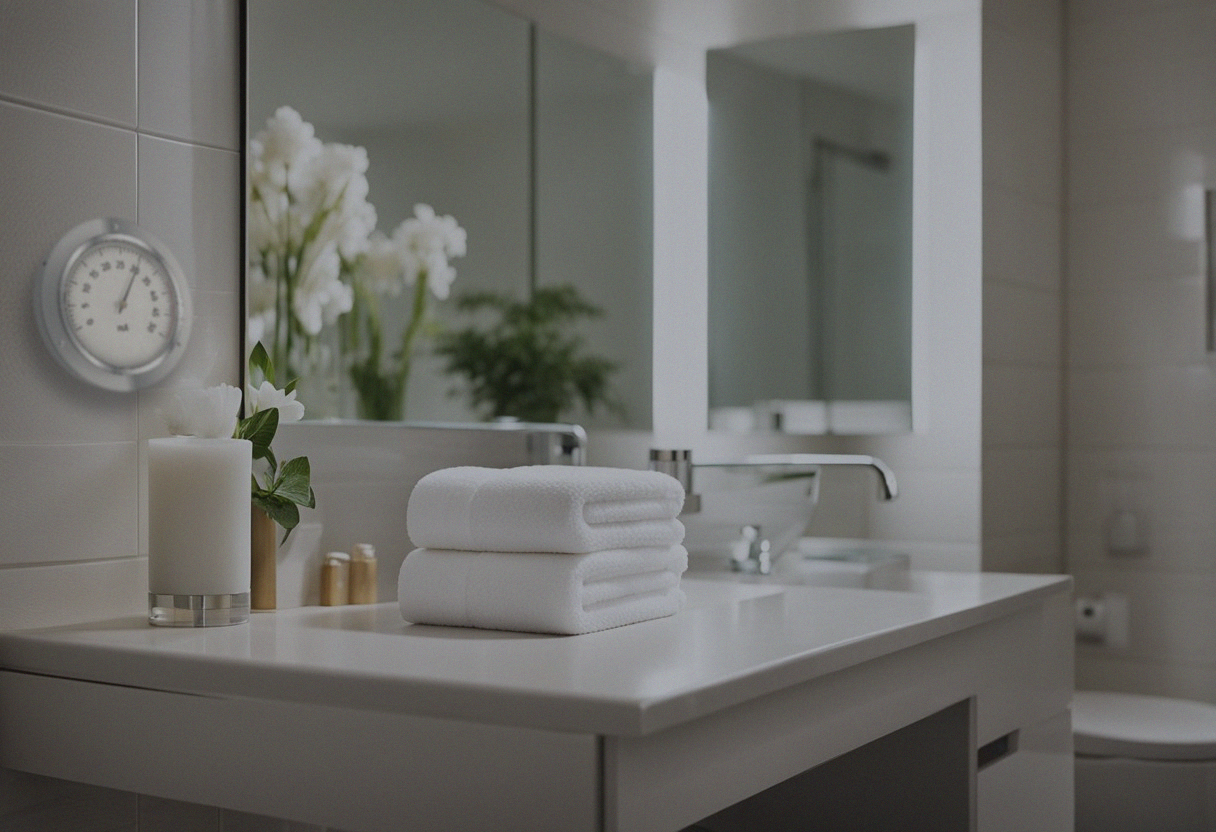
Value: 30mA
